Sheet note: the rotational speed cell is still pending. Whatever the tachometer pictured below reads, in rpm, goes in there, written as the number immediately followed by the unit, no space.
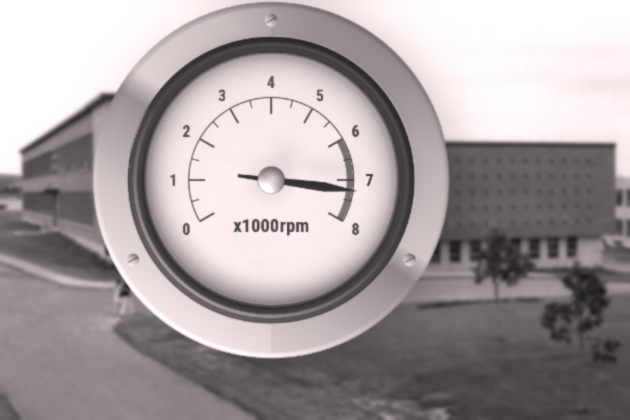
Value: 7250rpm
